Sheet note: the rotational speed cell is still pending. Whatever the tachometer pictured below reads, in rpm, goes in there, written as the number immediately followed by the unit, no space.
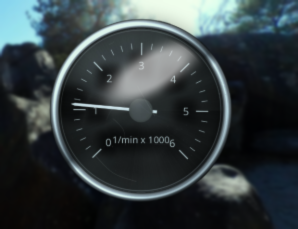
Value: 1100rpm
